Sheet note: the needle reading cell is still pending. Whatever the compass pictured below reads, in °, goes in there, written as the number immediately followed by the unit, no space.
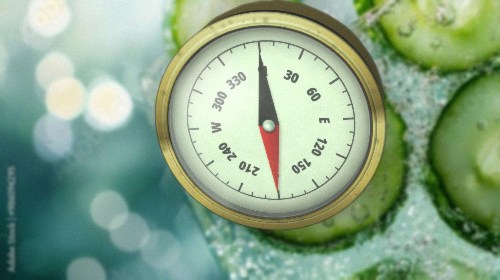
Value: 180°
